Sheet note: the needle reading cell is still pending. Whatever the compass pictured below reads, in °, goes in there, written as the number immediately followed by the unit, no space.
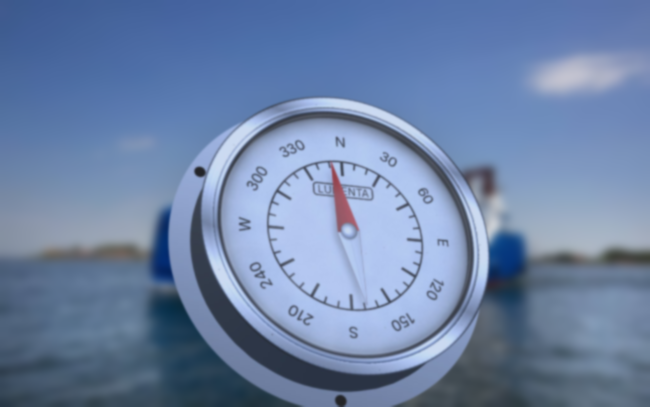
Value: 350°
